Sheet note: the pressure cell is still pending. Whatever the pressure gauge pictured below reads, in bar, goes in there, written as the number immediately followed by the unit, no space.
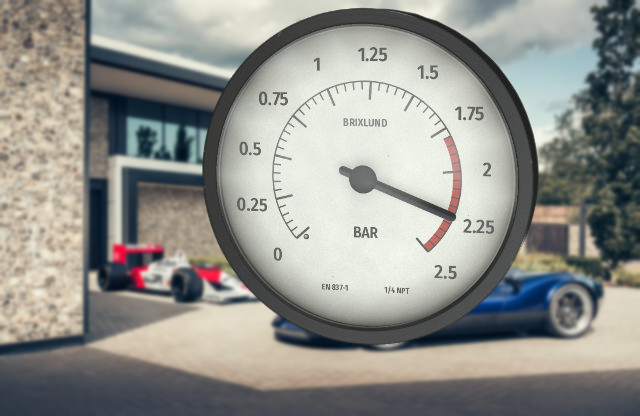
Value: 2.25bar
